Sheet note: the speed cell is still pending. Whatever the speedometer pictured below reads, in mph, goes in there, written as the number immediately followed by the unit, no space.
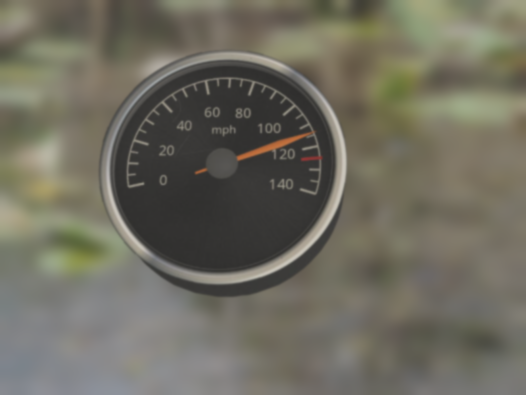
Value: 115mph
